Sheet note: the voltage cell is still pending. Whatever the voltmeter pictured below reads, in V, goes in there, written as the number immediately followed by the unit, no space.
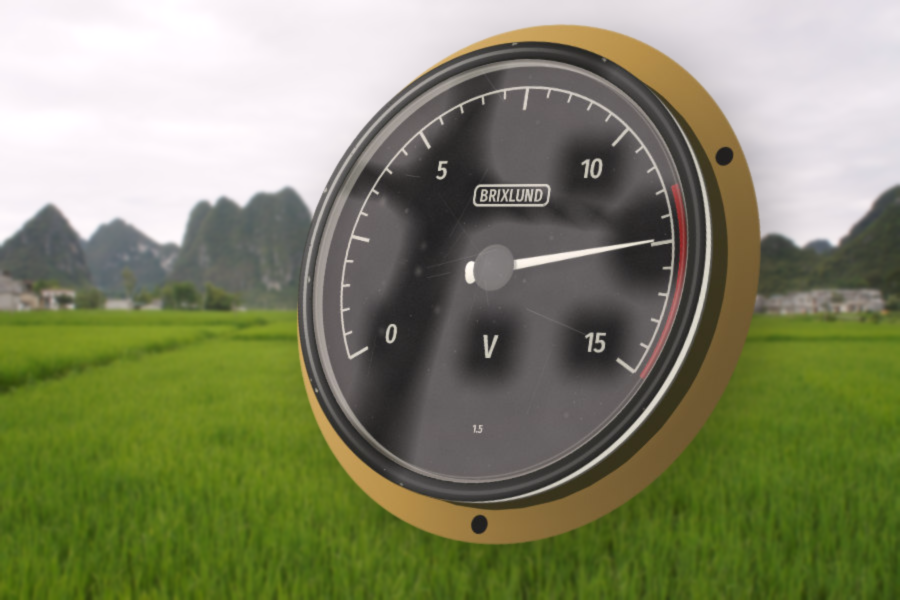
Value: 12.5V
